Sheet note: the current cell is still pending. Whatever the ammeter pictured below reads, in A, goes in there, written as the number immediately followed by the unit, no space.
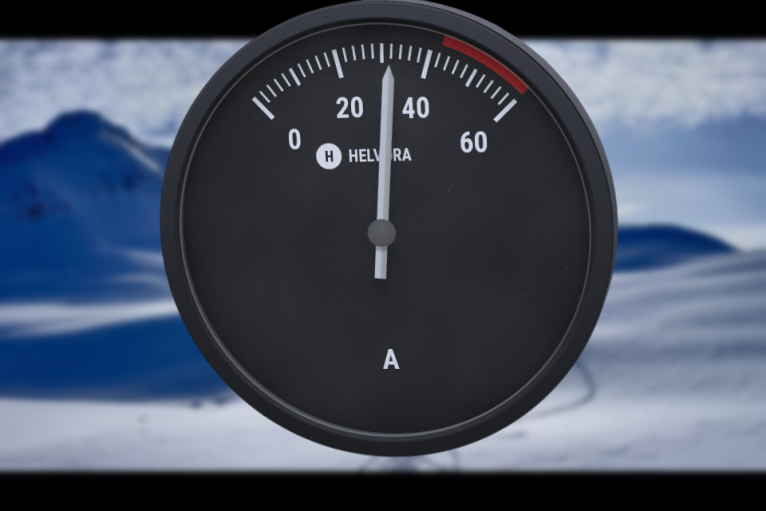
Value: 32A
